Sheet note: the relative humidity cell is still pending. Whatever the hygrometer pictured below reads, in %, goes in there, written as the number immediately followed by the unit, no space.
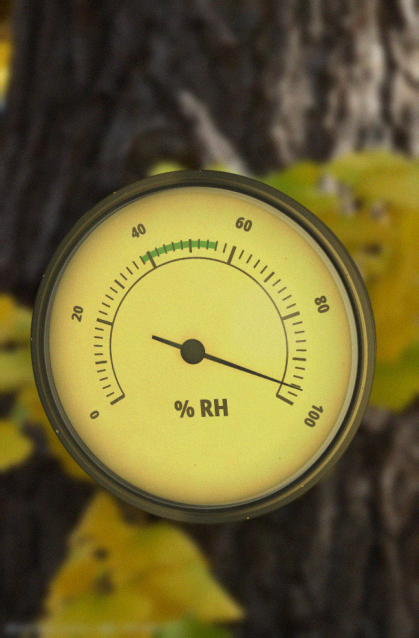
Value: 96%
